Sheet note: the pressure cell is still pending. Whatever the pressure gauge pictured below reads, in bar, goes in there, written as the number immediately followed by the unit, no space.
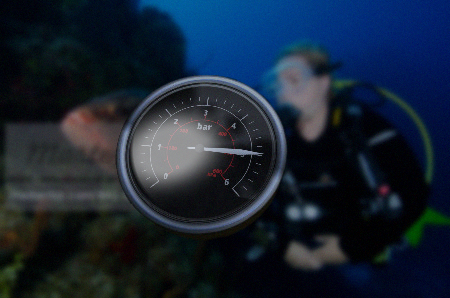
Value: 5bar
